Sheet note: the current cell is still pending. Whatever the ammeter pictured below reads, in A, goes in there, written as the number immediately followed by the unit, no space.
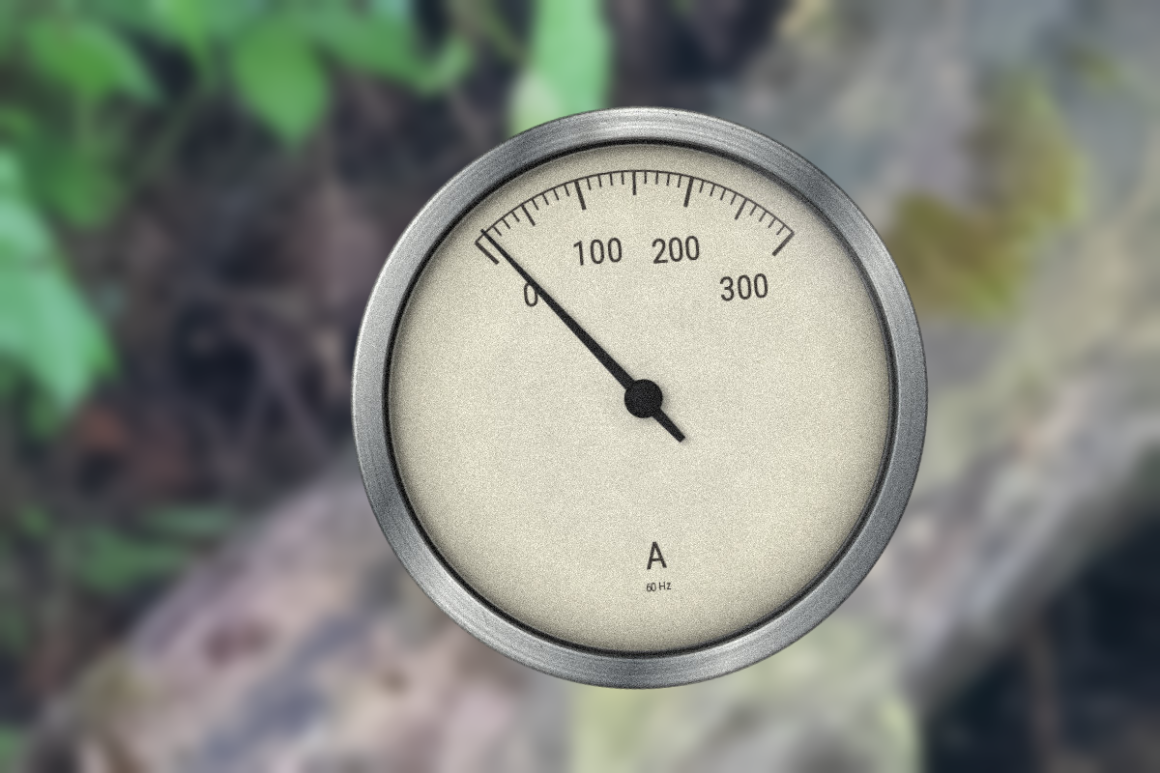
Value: 10A
